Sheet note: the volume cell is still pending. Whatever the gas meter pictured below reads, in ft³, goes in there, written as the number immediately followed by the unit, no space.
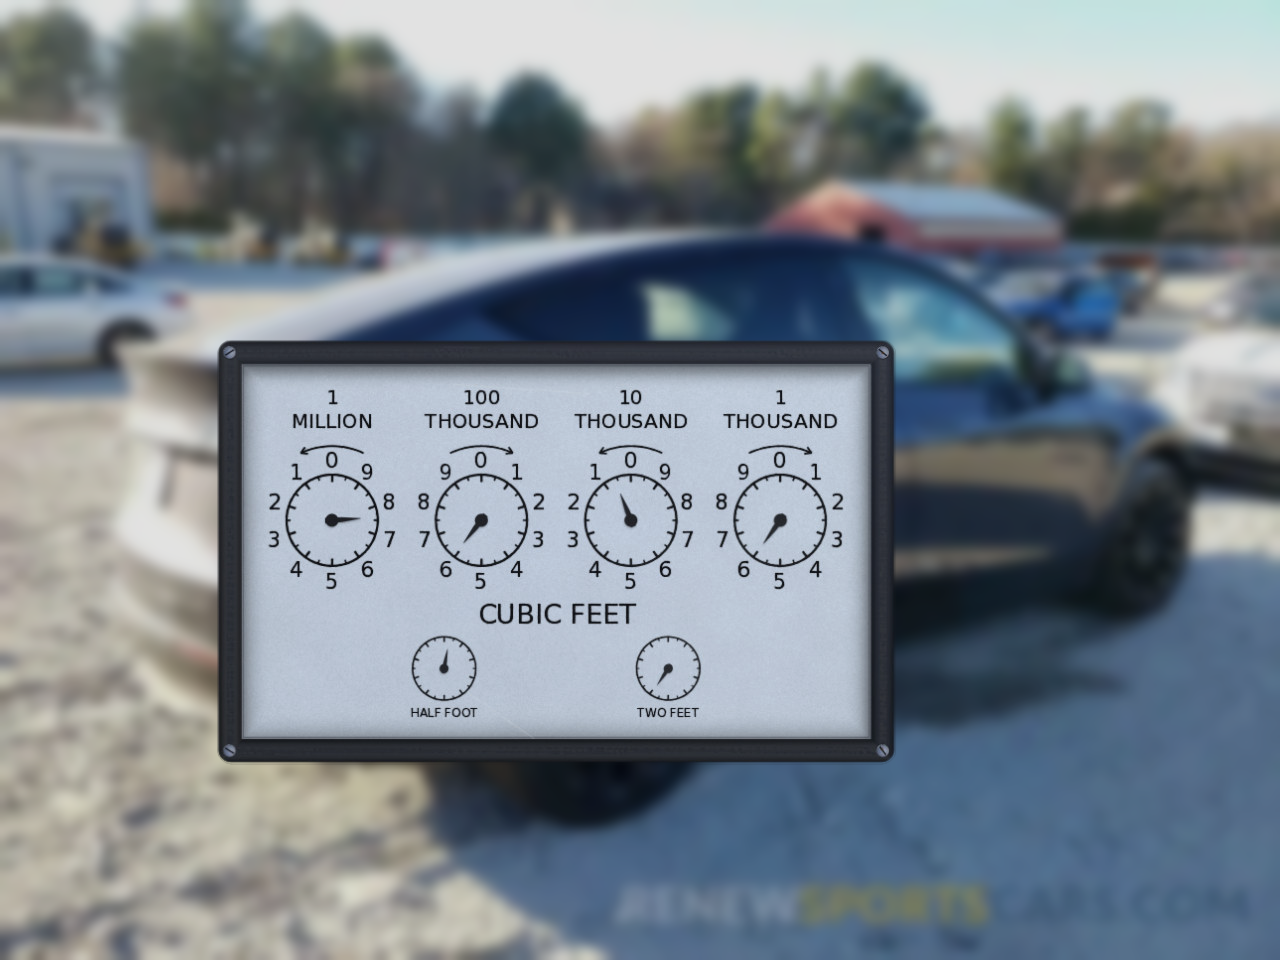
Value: 760600ft³
